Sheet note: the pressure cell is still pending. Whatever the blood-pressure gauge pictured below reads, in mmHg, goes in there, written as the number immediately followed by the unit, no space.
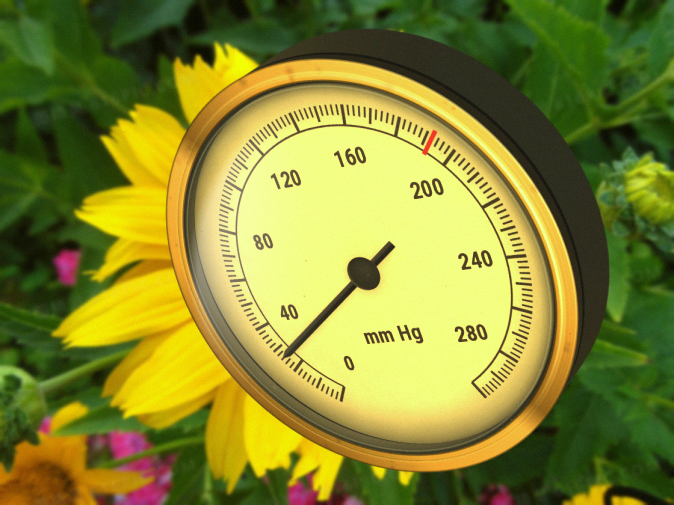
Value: 26mmHg
